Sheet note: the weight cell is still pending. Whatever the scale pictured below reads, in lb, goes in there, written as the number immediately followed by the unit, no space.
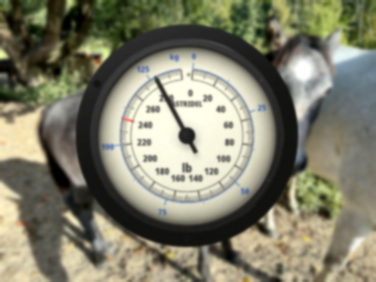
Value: 280lb
